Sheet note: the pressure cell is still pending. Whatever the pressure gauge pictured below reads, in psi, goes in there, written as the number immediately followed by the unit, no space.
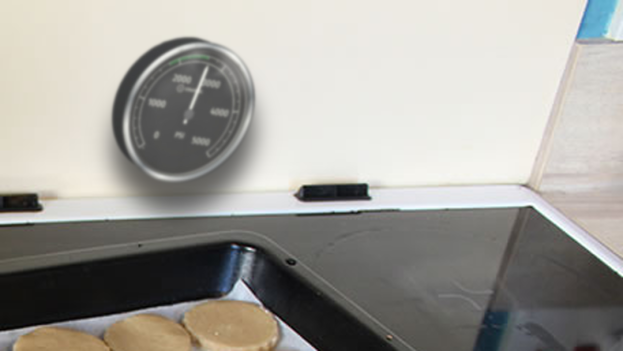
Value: 2600psi
